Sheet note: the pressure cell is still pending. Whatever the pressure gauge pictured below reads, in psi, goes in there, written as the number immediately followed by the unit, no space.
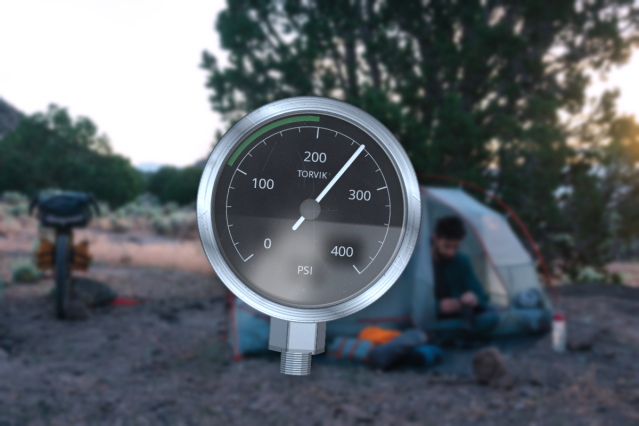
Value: 250psi
